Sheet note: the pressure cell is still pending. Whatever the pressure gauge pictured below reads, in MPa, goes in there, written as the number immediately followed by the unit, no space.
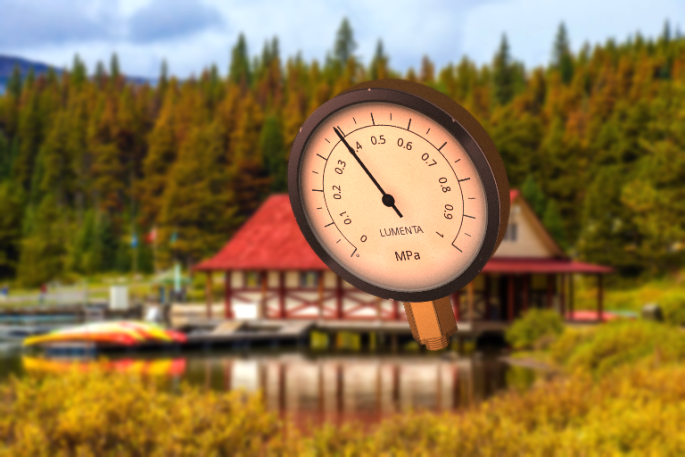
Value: 0.4MPa
